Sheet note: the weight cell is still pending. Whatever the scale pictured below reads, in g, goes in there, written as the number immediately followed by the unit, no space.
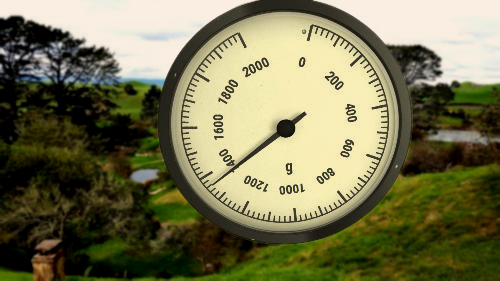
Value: 1360g
